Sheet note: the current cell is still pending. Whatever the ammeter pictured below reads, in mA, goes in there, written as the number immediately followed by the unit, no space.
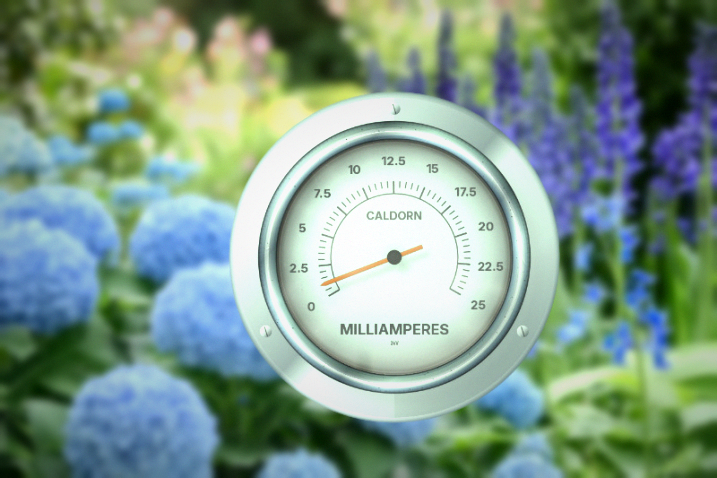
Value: 1mA
